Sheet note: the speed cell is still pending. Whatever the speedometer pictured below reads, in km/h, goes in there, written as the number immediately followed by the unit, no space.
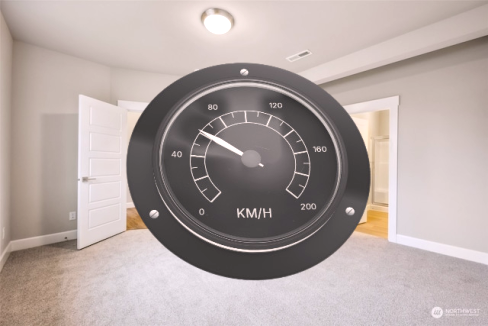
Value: 60km/h
